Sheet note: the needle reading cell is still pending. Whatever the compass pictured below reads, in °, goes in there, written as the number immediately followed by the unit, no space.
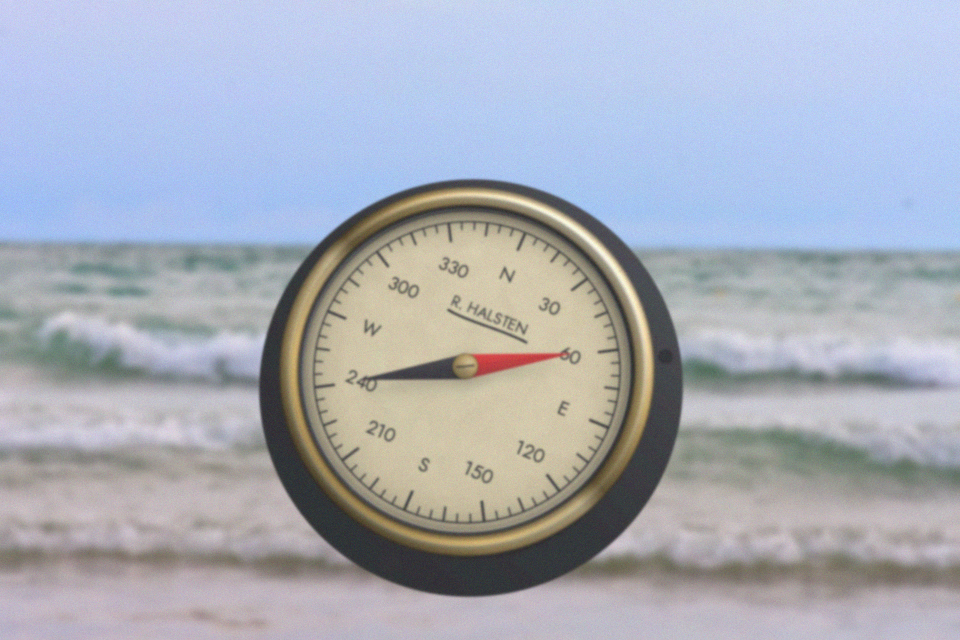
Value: 60°
